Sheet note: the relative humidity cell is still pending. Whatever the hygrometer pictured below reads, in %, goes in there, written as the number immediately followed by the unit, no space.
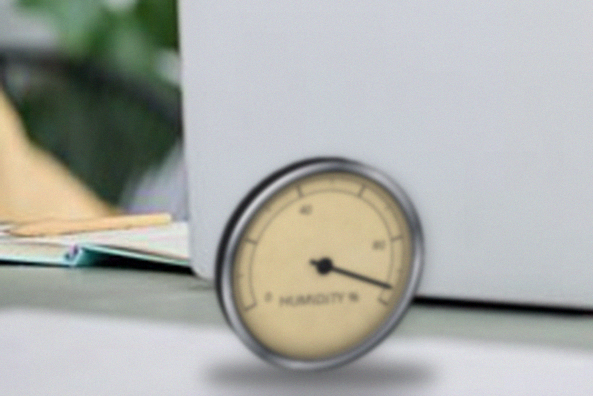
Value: 95%
